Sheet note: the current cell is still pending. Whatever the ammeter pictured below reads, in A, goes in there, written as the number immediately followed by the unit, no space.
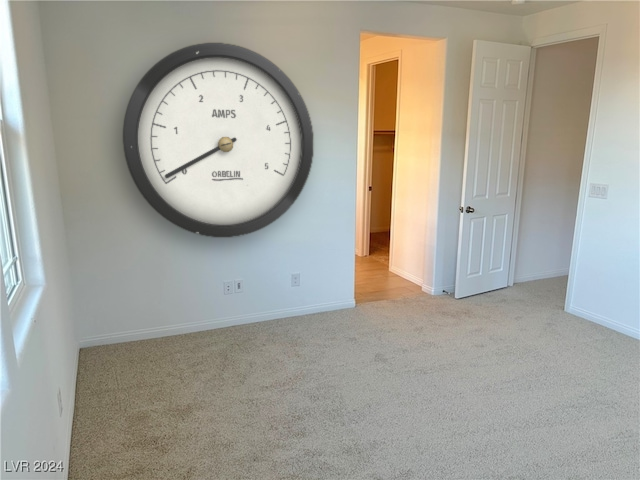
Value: 0.1A
